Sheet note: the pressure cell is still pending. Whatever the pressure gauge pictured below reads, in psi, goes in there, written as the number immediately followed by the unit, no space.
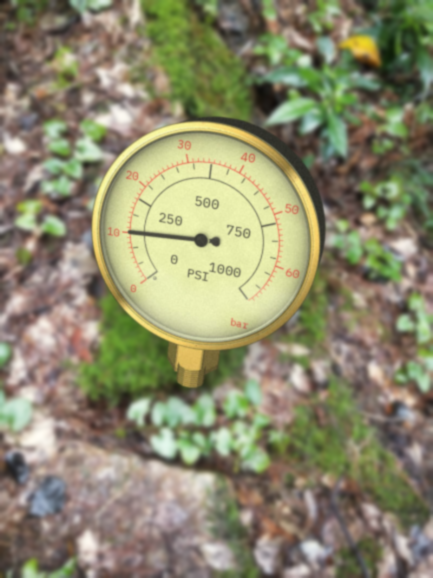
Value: 150psi
